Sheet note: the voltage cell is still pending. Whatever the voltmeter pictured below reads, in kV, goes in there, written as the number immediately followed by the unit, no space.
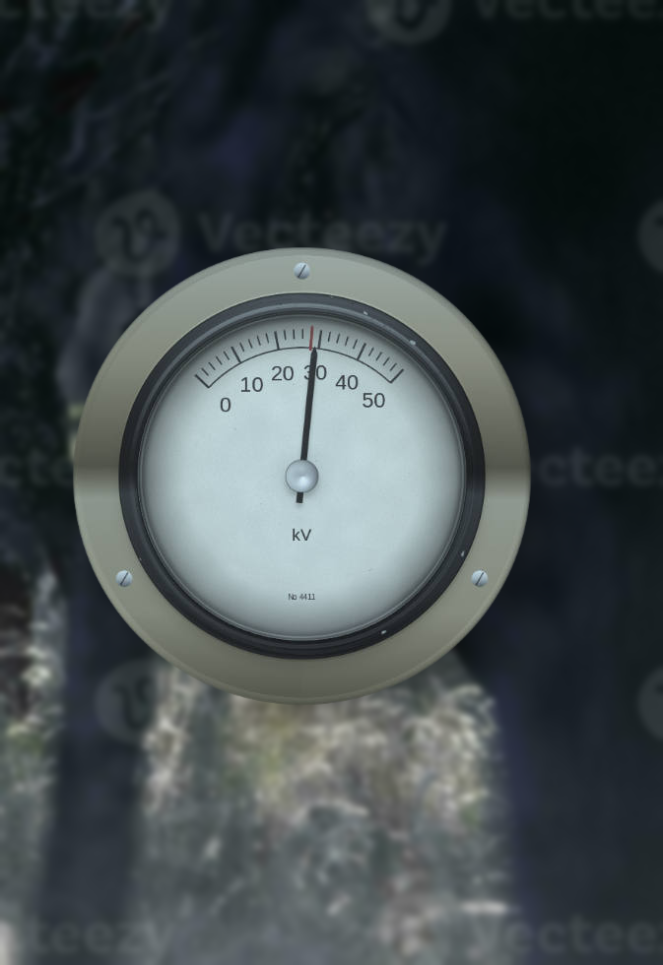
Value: 29kV
